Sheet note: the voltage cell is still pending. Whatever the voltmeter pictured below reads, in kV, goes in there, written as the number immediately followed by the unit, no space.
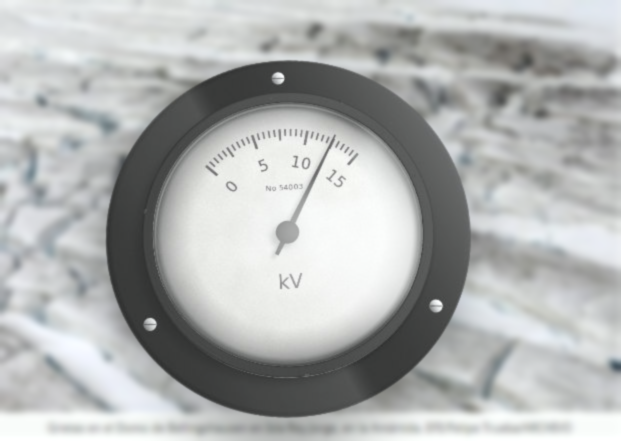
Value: 12.5kV
